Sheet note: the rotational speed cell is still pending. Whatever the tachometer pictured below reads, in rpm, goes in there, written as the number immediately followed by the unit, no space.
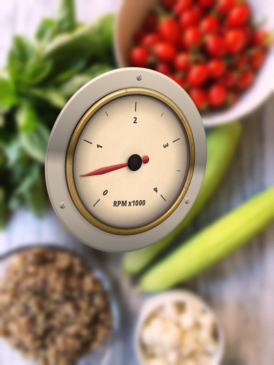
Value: 500rpm
